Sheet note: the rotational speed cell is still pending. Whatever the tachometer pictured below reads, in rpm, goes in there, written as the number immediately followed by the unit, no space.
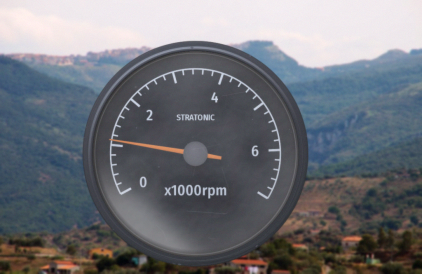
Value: 1100rpm
